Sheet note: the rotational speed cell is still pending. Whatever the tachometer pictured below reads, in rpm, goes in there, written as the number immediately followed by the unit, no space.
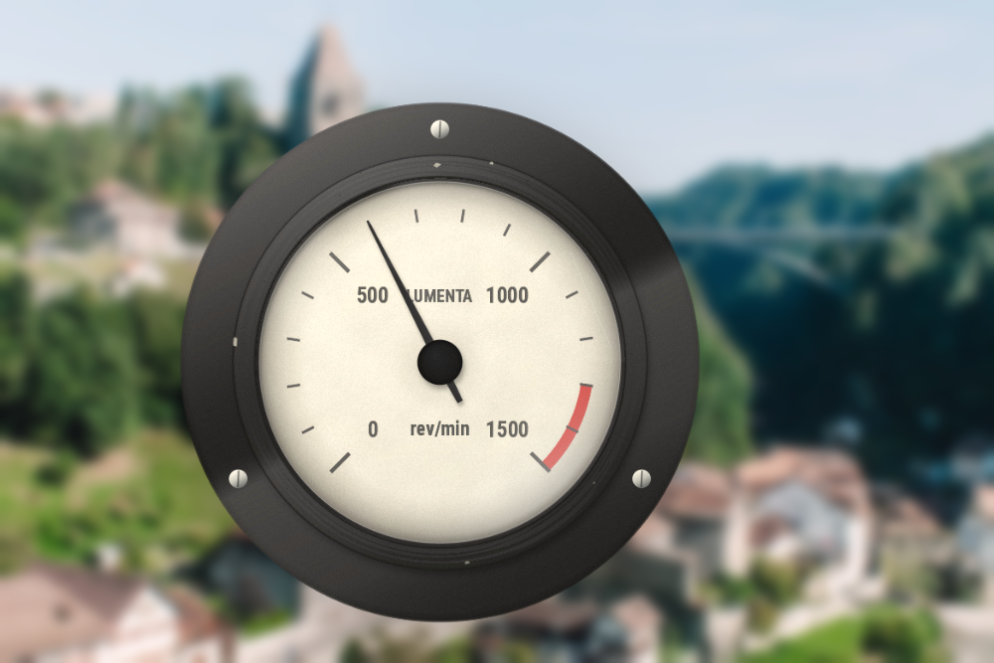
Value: 600rpm
